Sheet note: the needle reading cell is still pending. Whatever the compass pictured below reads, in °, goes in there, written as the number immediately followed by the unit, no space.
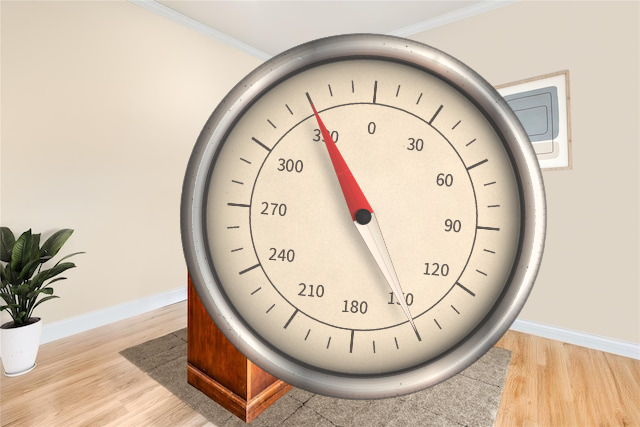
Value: 330°
